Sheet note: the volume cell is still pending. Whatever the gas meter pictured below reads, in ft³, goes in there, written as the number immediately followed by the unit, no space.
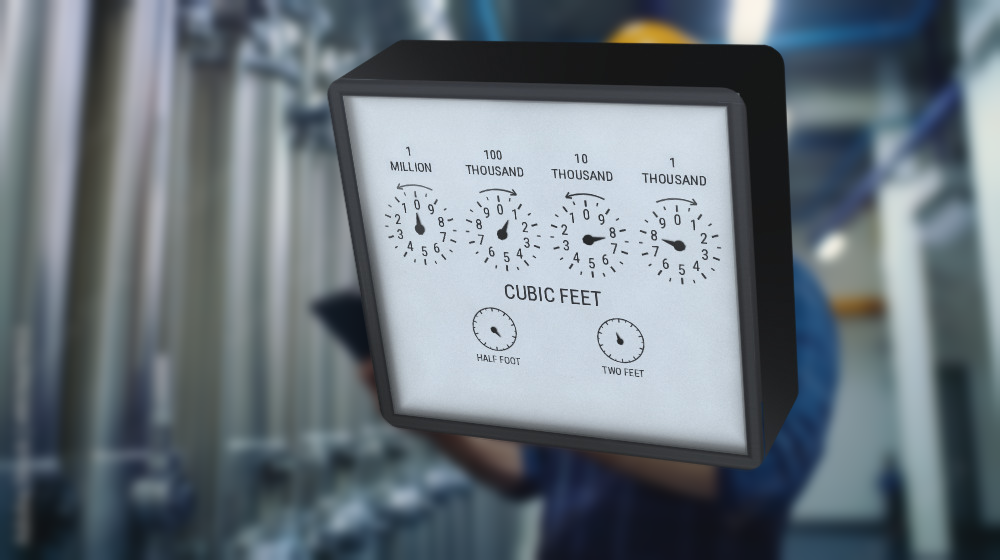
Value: 7800ft³
